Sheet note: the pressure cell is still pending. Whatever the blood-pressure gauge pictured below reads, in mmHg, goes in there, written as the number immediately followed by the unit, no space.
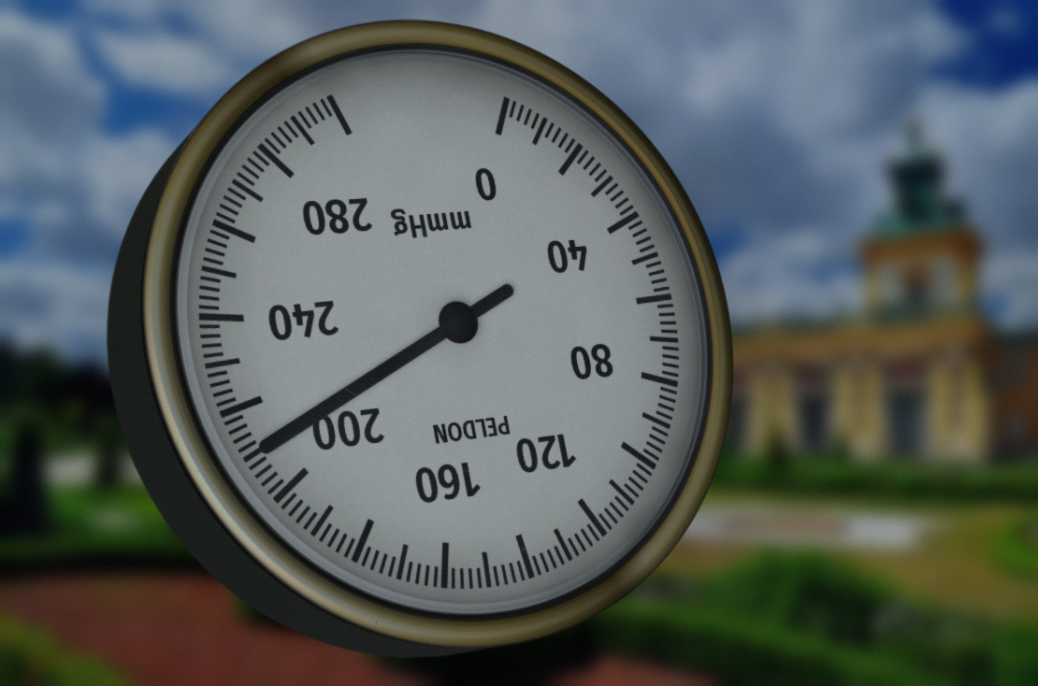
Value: 210mmHg
